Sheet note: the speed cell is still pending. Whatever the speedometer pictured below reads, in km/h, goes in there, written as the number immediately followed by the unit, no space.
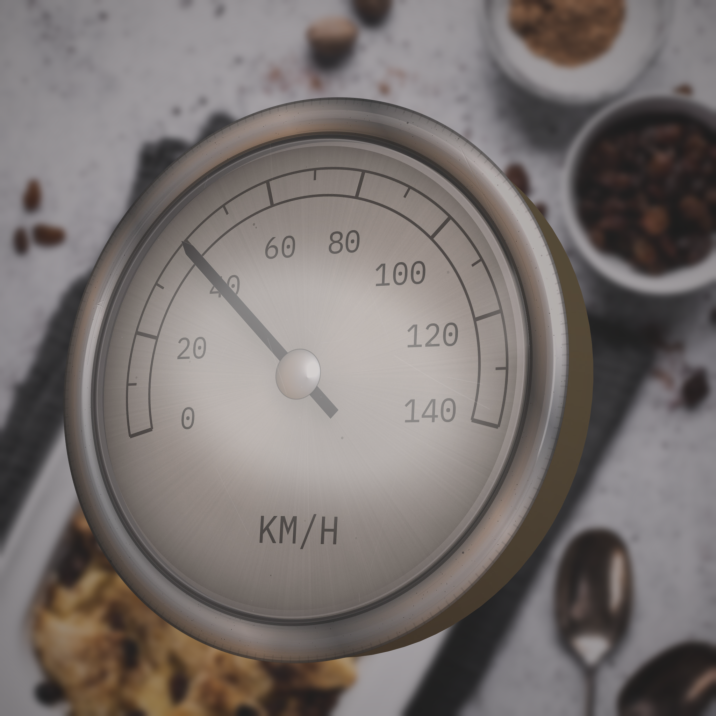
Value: 40km/h
